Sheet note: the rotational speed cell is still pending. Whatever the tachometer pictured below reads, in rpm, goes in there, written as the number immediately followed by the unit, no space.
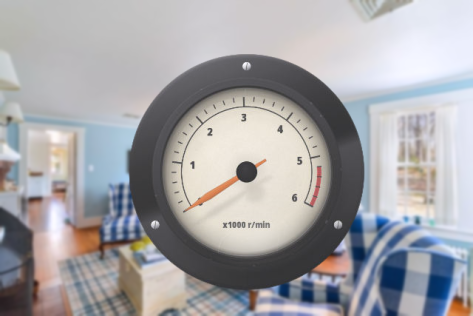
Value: 0rpm
